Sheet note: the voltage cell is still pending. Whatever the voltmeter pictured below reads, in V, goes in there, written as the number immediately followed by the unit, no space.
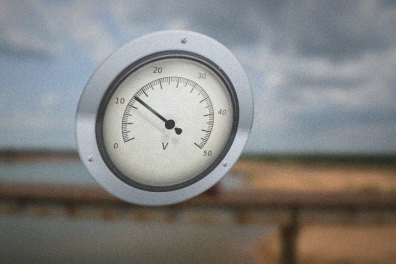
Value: 12.5V
